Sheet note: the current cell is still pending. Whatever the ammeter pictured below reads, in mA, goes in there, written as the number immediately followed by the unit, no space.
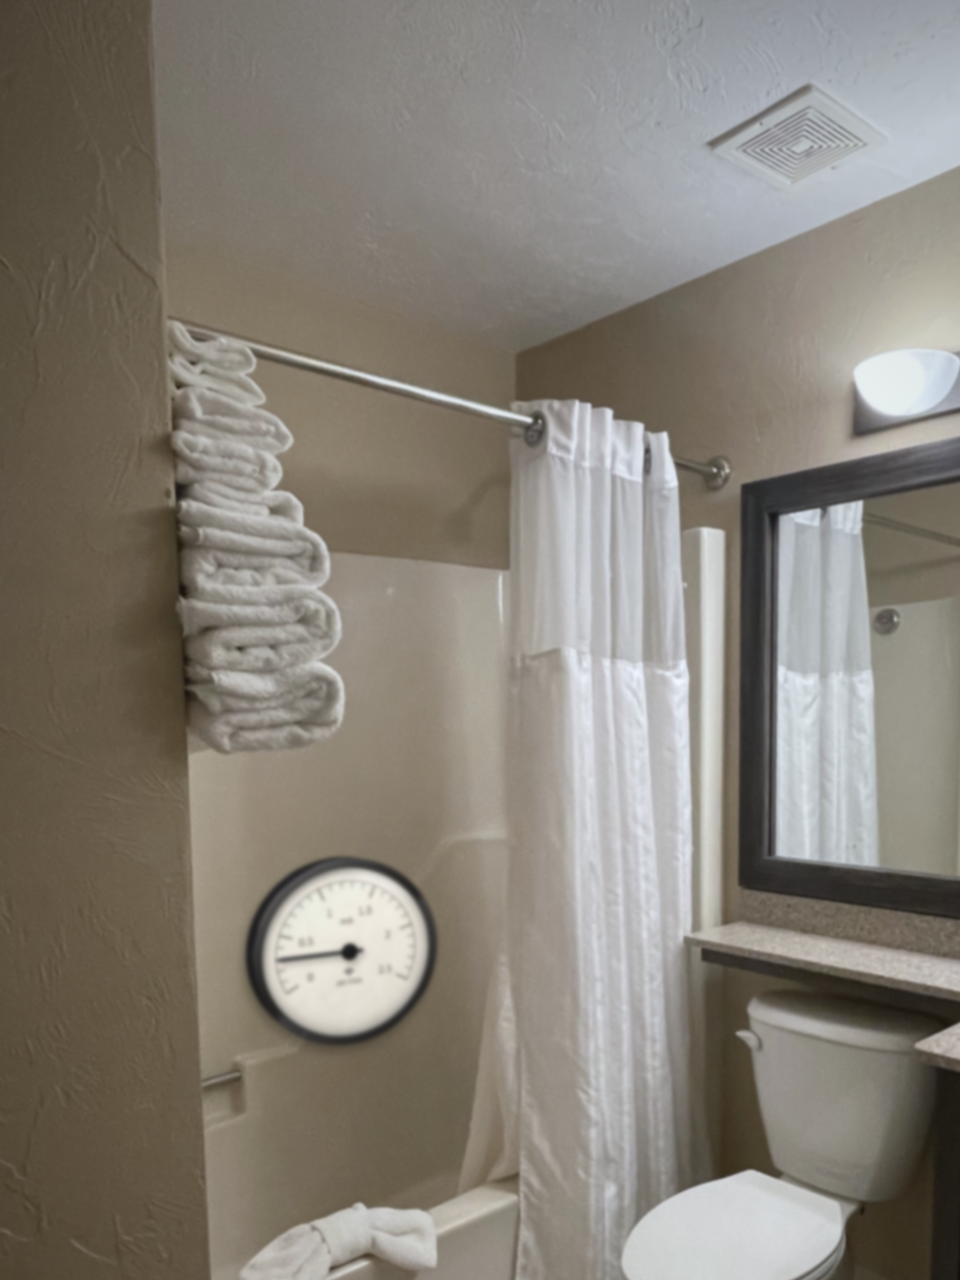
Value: 0.3mA
